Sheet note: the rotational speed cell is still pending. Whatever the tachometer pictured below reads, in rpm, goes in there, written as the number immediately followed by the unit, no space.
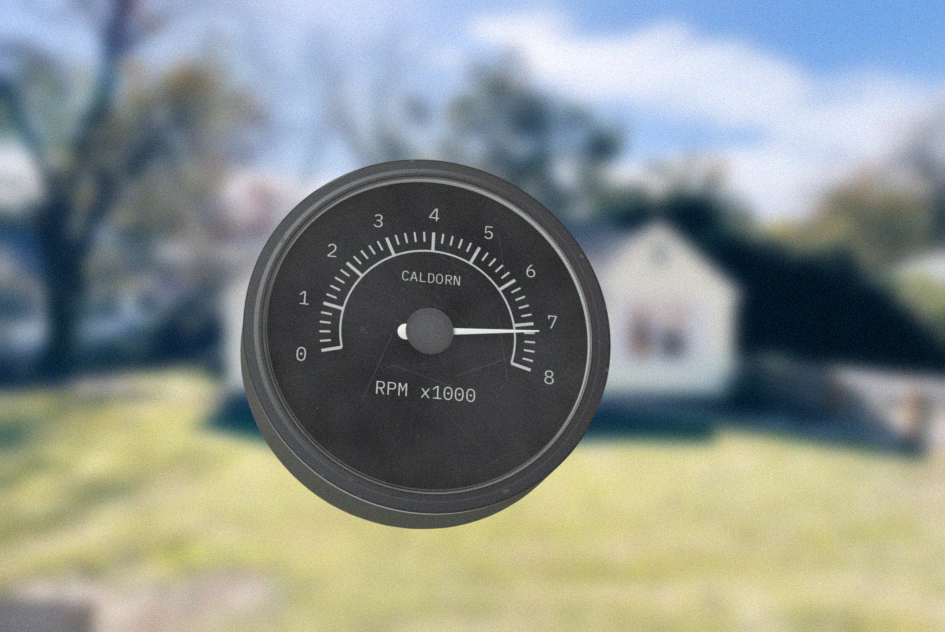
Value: 7200rpm
